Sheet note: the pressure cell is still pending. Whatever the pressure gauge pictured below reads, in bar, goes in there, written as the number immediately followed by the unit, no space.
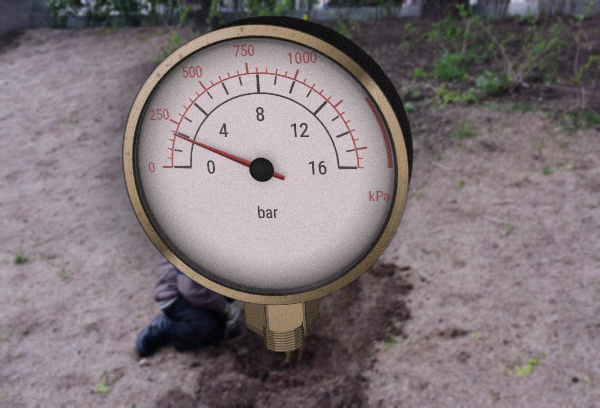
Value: 2bar
